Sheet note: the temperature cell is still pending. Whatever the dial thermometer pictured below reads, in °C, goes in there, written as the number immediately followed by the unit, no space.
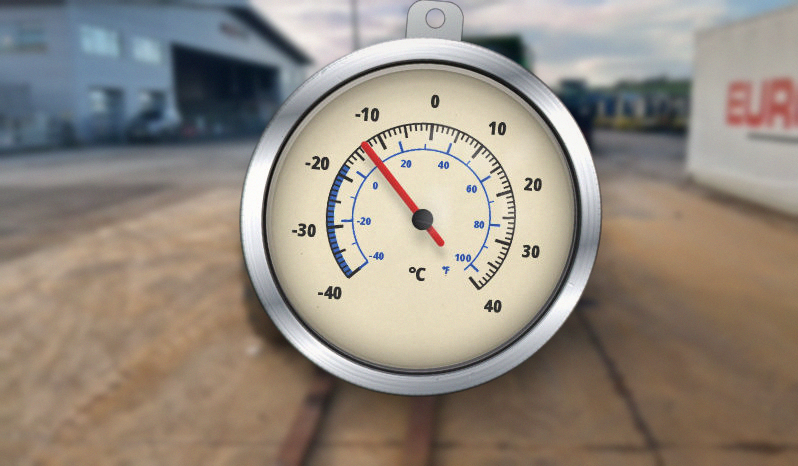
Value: -13°C
